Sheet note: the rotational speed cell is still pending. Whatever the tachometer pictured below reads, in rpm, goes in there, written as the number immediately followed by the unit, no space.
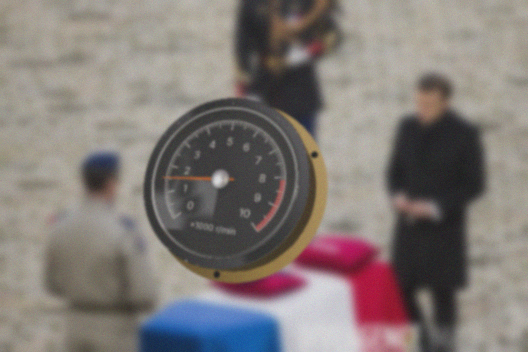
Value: 1500rpm
